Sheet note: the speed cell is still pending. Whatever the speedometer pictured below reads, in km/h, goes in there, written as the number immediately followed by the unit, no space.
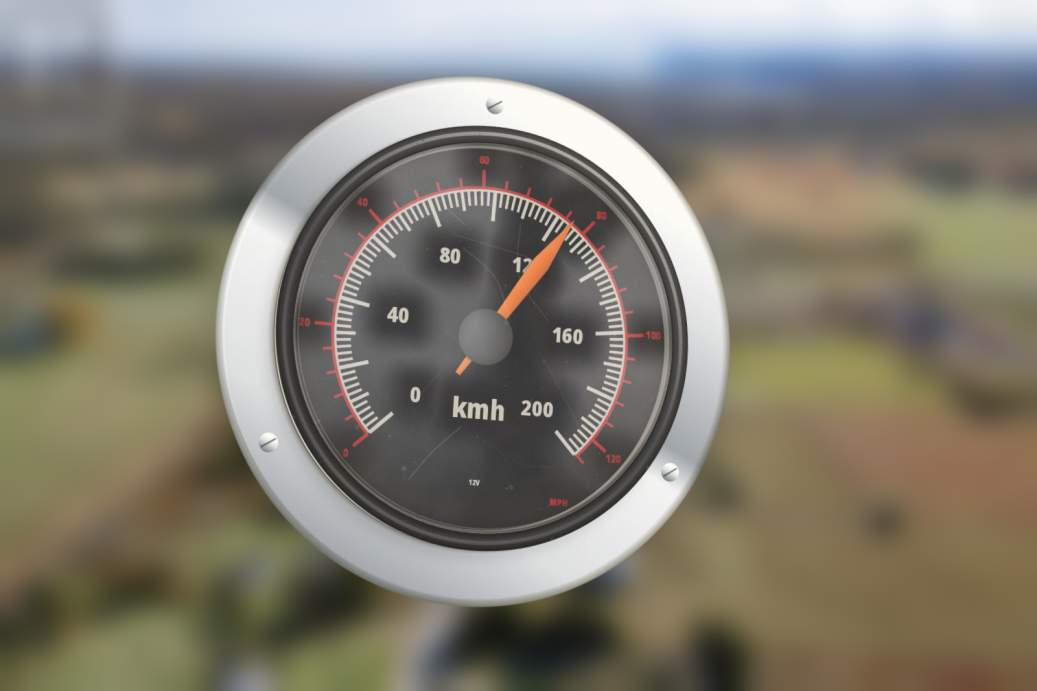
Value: 124km/h
